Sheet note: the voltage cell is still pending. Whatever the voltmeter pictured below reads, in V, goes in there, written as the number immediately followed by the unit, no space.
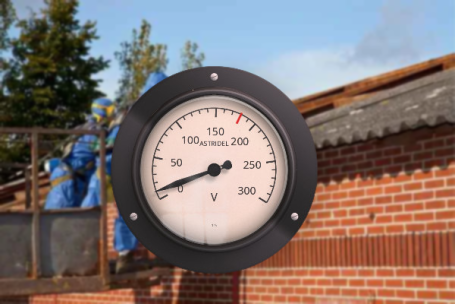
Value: 10V
